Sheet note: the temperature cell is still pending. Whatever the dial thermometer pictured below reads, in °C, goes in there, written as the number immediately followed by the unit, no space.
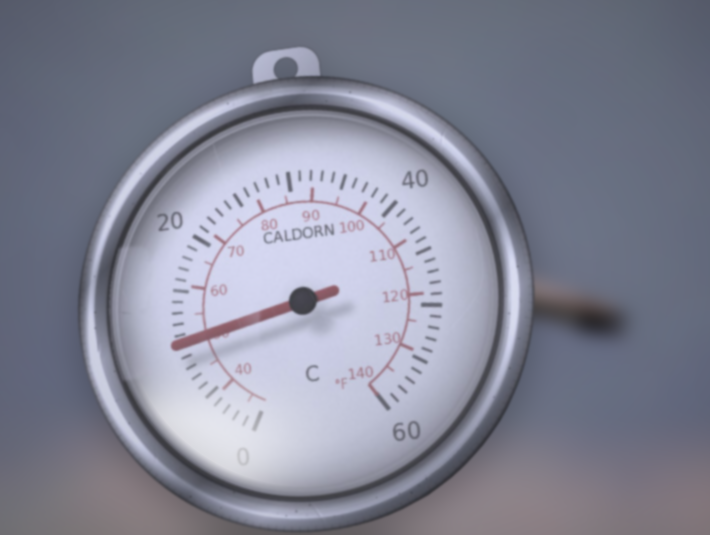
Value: 10°C
